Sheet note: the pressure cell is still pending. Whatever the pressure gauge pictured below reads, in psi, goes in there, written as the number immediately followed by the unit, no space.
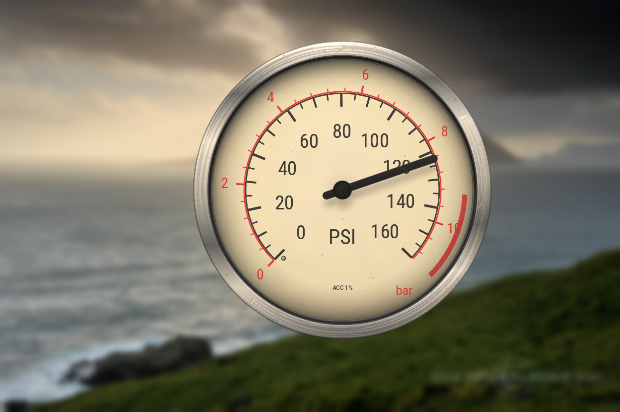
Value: 122.5psi
